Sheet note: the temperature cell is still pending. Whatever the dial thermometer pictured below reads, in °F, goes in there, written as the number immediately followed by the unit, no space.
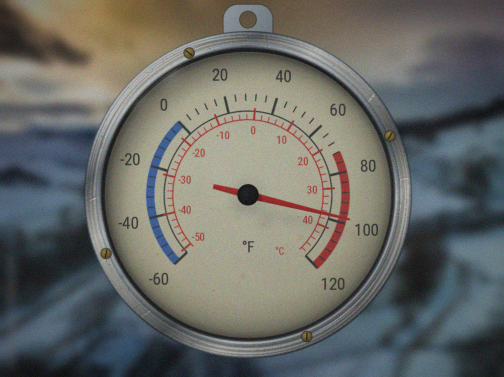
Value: 98°F
